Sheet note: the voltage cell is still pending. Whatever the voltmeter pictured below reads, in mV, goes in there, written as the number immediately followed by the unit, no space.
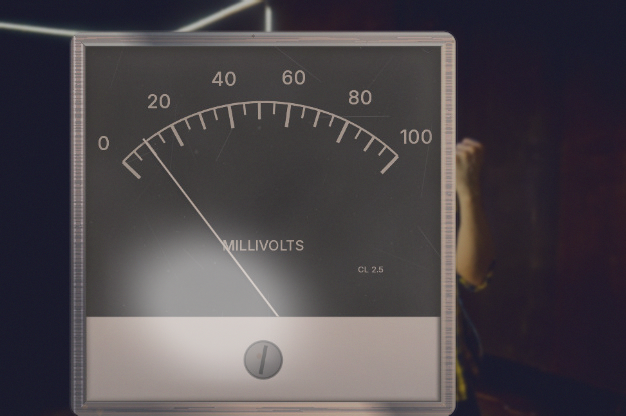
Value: 10mV
